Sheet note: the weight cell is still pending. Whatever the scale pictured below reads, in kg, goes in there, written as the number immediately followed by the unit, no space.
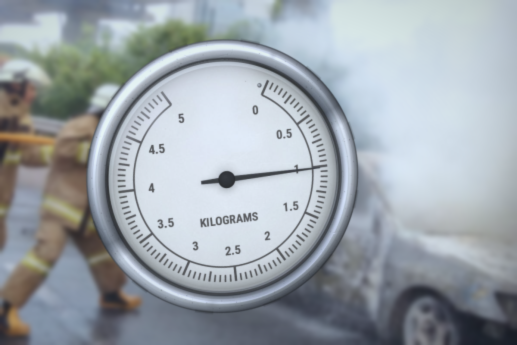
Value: 1kg
